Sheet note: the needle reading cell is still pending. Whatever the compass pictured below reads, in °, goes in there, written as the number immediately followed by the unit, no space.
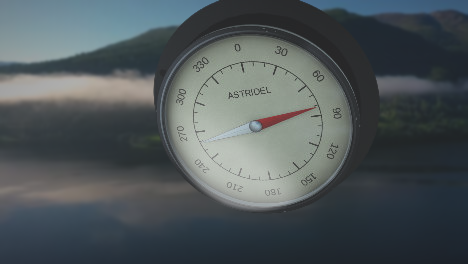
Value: 80°
